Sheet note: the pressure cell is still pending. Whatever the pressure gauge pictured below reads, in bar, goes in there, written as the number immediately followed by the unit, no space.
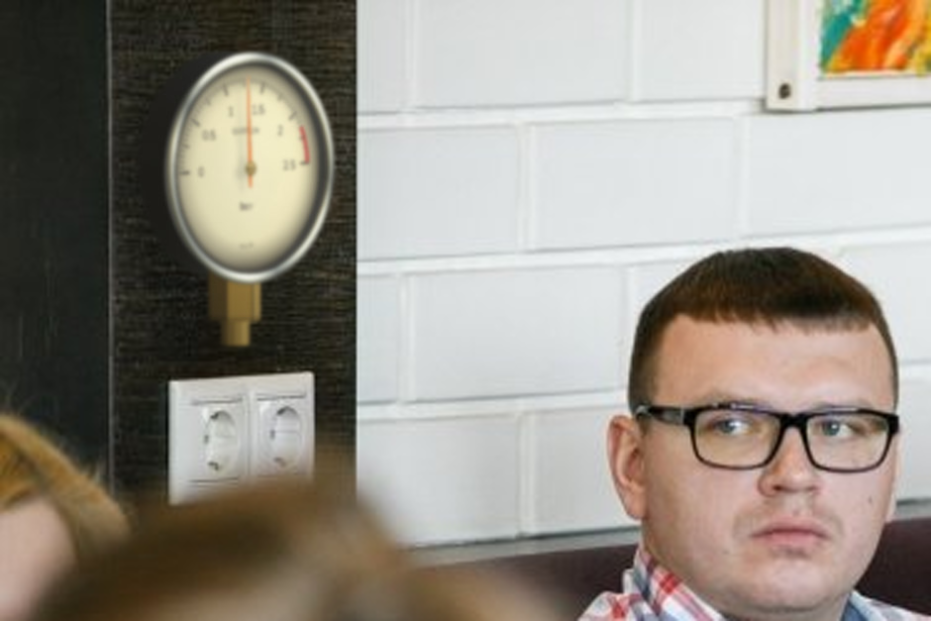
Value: 1.25bar
